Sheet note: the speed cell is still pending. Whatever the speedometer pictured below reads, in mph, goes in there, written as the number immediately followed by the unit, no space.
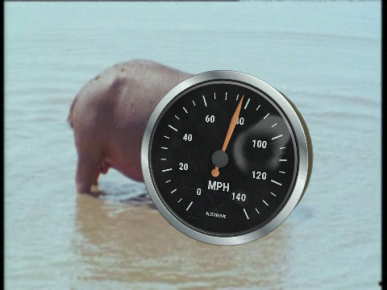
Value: 77.5mph
